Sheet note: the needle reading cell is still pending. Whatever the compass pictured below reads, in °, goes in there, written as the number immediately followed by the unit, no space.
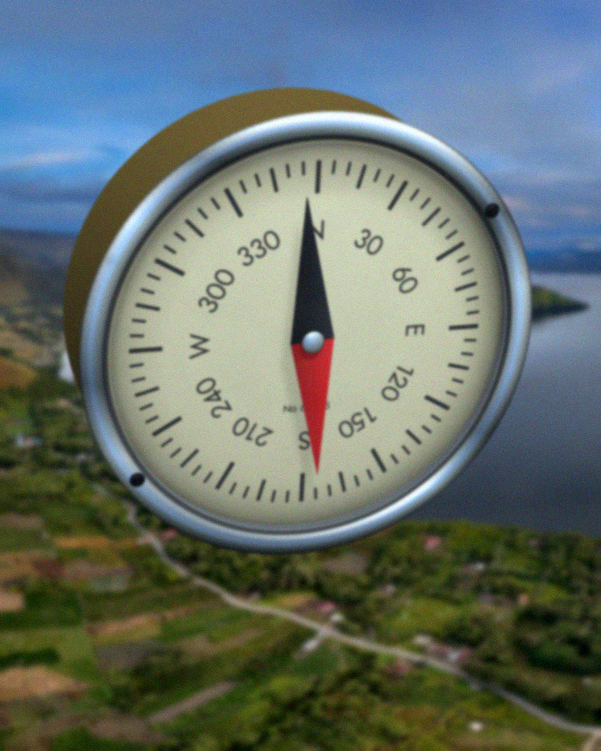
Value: 175°
